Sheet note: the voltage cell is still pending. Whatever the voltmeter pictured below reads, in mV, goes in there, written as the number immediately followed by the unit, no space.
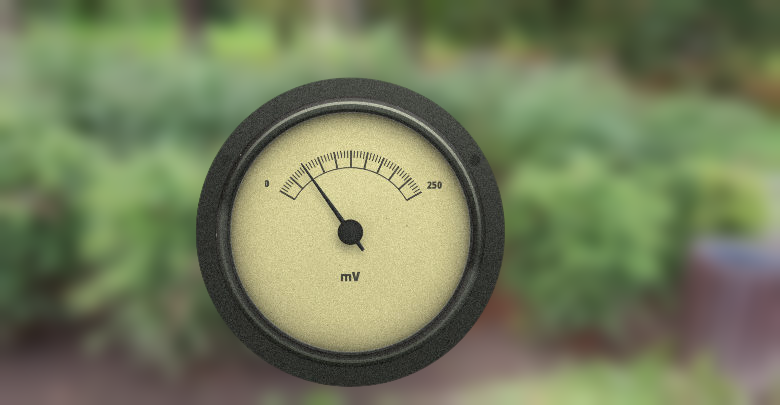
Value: 50mV
